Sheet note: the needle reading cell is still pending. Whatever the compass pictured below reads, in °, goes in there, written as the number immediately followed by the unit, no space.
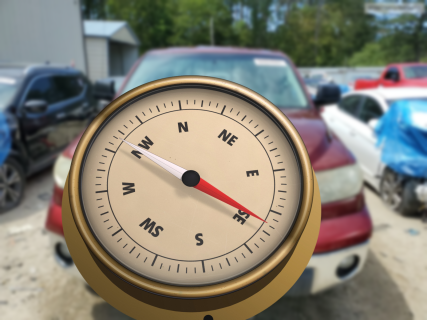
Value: 130°
